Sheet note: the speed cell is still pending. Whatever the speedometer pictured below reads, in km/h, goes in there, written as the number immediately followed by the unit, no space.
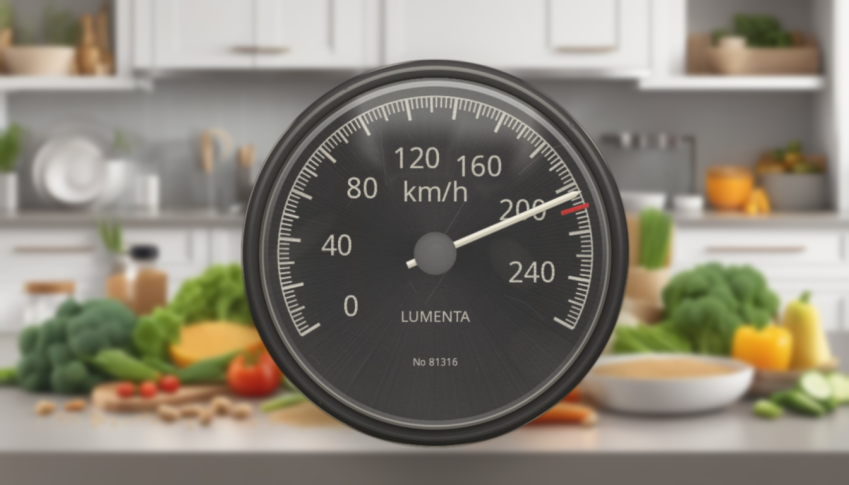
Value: 204km/h
